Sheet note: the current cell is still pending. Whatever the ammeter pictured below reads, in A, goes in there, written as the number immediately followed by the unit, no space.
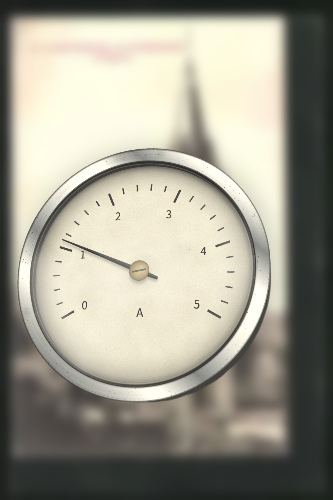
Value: 1.1A
